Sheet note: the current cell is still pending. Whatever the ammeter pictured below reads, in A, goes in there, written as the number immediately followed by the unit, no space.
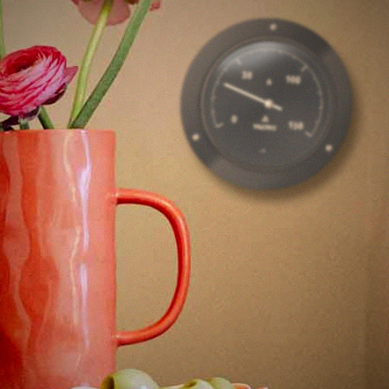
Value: 30A
